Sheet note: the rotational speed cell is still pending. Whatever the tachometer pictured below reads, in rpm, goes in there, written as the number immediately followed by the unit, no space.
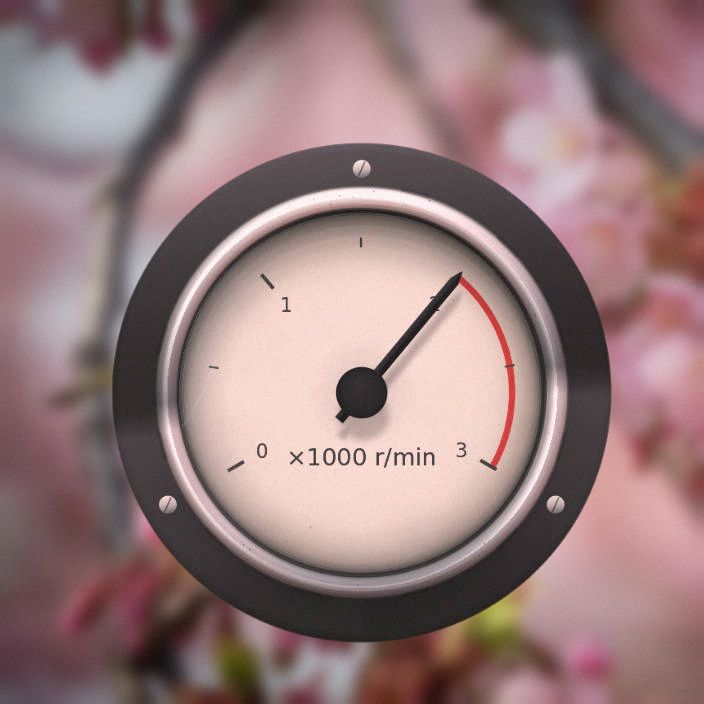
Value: 2000rpm
